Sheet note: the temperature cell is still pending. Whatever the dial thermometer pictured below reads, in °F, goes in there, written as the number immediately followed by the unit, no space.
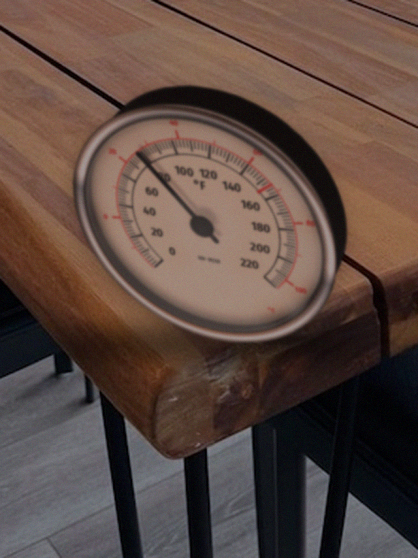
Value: 80°F
